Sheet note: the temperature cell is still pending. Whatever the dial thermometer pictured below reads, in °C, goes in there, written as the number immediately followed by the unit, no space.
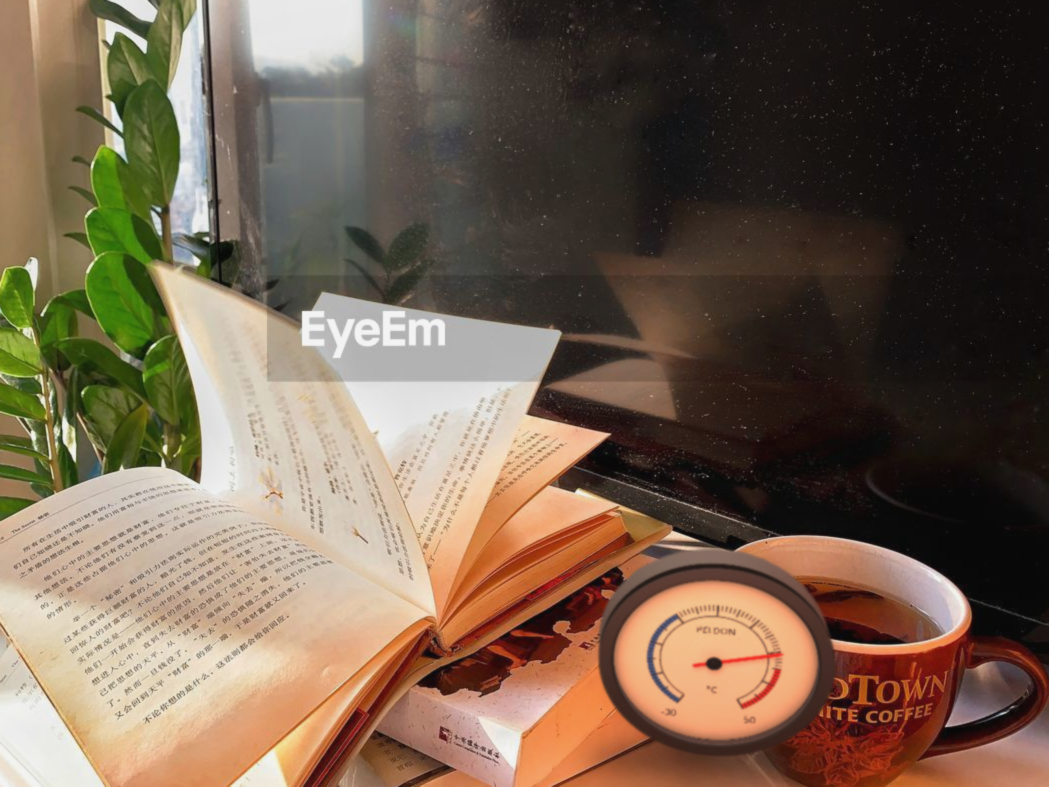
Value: 30°C
